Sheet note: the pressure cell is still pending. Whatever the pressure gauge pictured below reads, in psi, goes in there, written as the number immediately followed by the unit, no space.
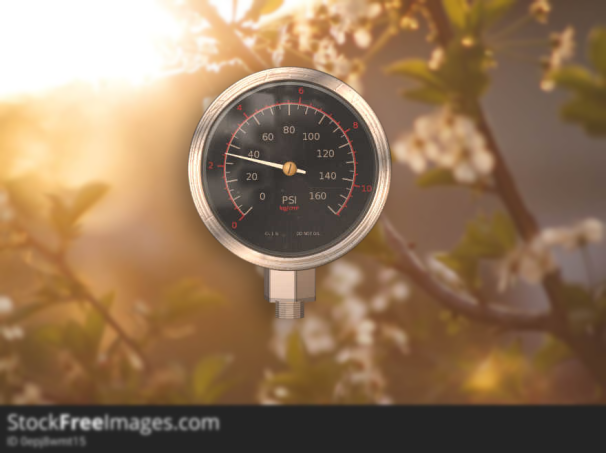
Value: 35psi
